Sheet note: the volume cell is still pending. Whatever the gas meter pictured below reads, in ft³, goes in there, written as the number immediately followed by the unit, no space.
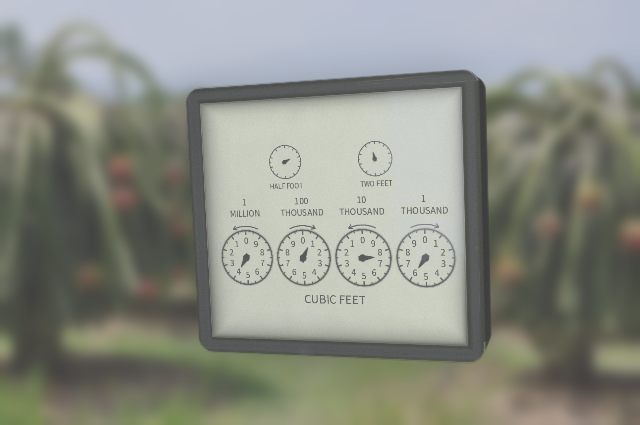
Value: 407600ft³
